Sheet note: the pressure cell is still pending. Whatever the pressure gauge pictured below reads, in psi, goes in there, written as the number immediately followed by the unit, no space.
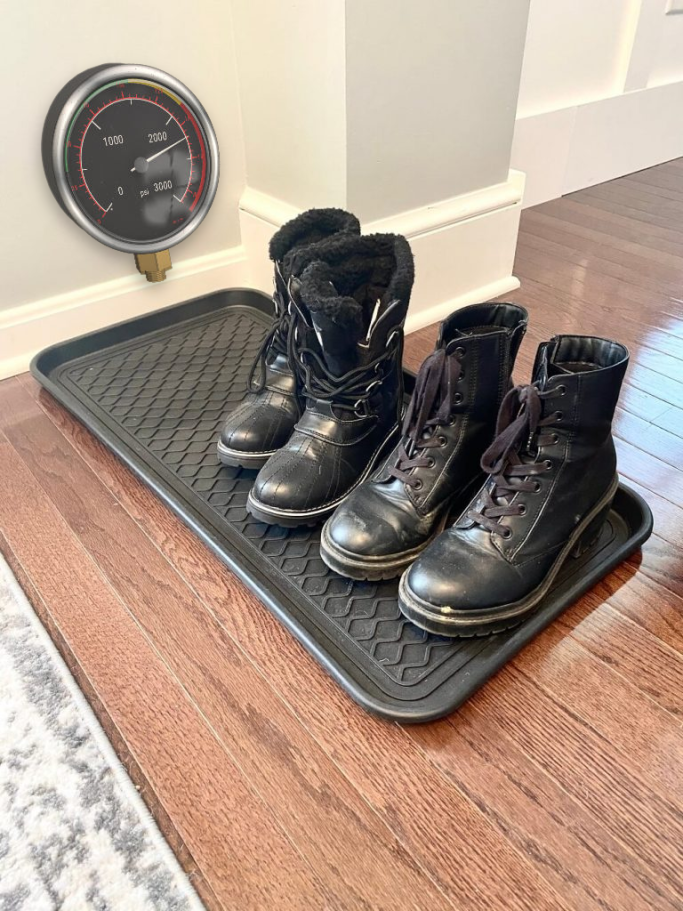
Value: 2250psi
